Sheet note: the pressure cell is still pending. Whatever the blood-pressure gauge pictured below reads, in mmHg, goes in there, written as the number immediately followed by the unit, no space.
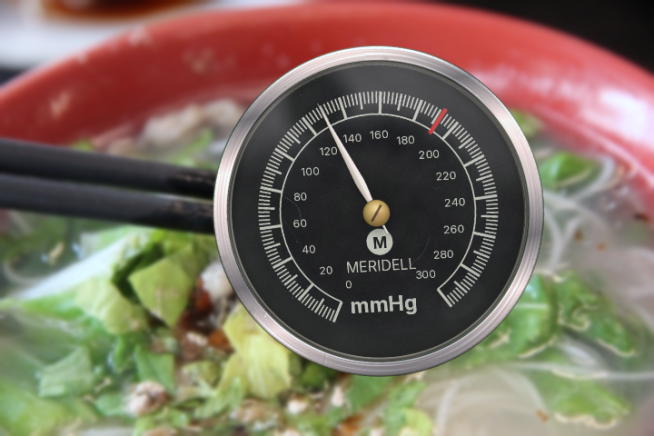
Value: 130mmHg
